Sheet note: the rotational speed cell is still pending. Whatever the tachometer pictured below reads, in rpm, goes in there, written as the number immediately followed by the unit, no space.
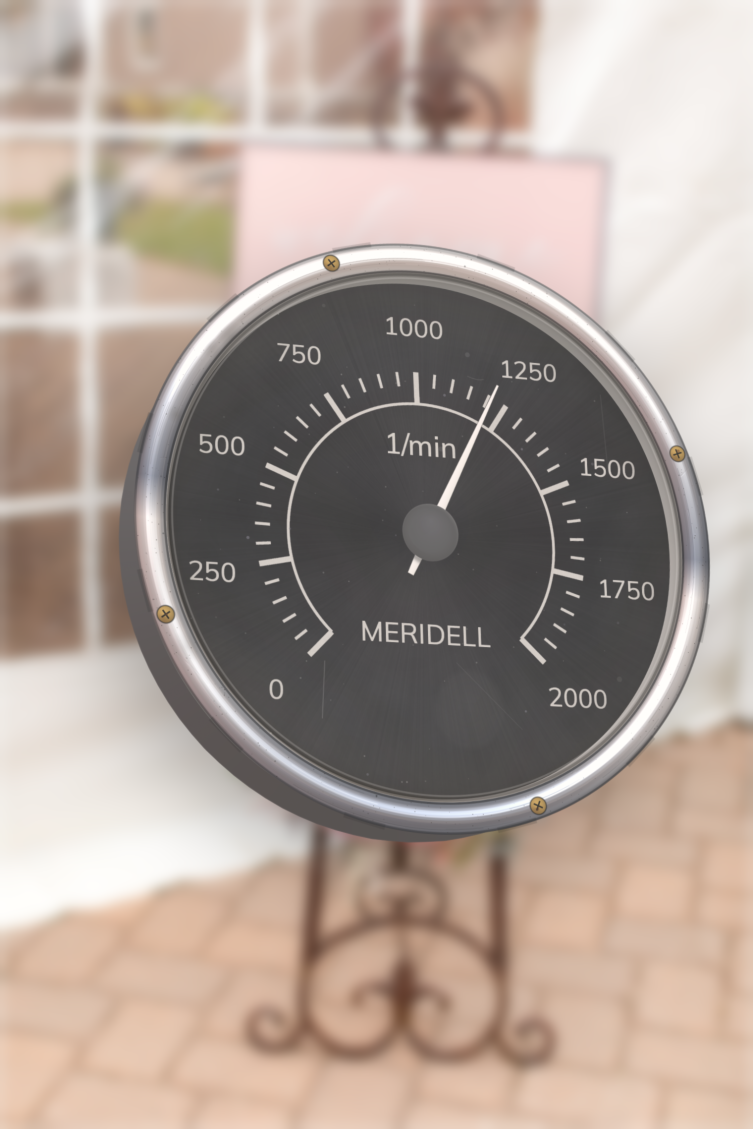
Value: 1200rpm
